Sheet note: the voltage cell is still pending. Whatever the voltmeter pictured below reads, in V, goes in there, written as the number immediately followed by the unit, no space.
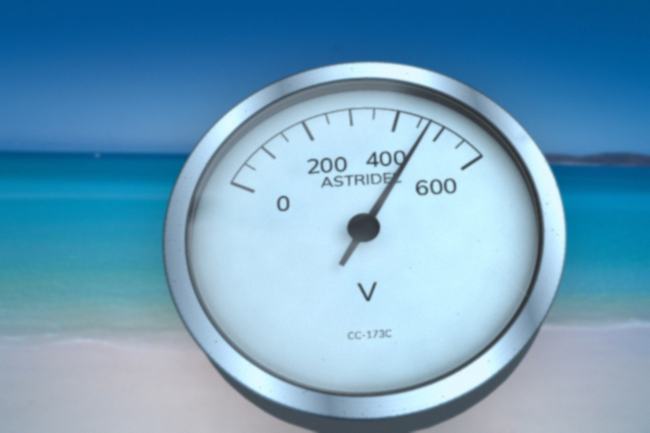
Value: 475V
